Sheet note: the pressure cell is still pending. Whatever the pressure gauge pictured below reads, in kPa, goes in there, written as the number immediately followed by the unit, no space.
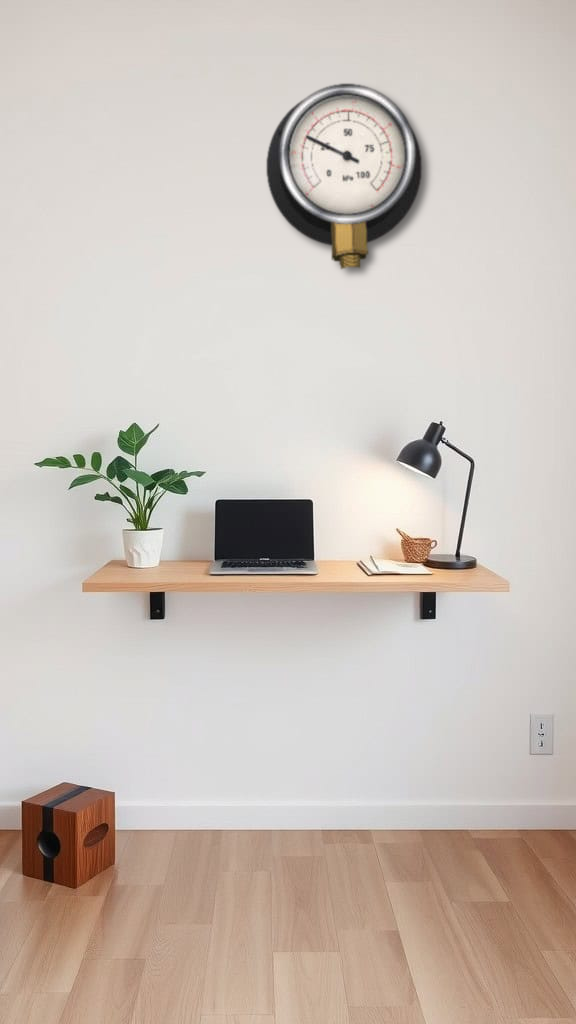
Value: 25kPa
